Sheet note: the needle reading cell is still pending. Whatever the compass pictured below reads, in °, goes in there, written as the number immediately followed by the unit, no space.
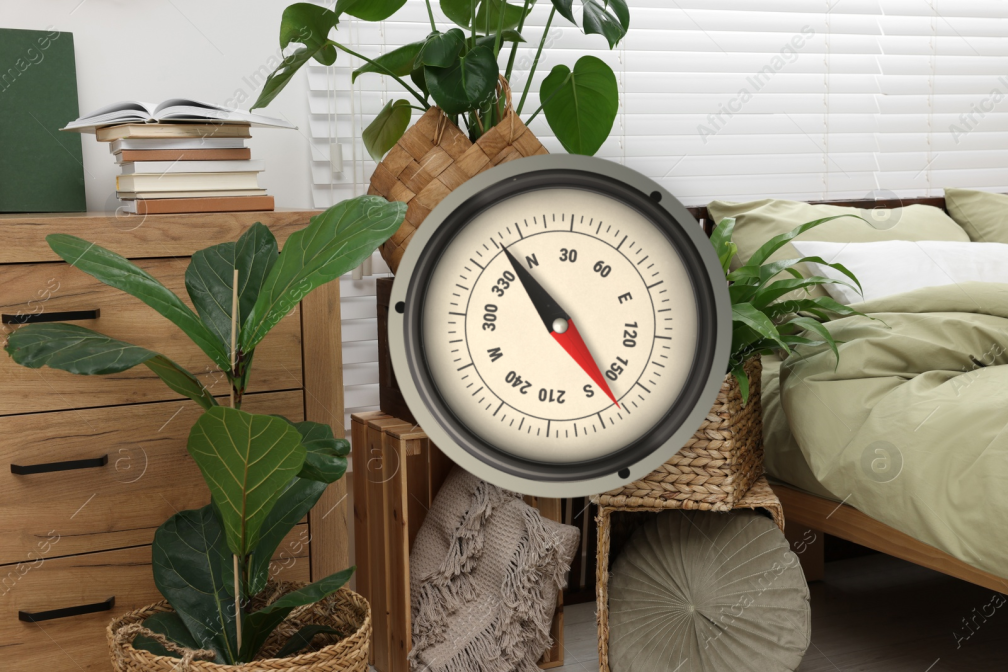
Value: 167.5°
